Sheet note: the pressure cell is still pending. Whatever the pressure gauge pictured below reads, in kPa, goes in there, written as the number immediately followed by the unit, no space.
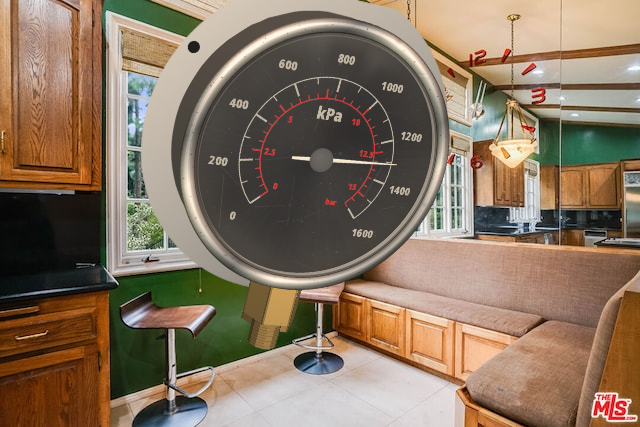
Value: 1300kPa
